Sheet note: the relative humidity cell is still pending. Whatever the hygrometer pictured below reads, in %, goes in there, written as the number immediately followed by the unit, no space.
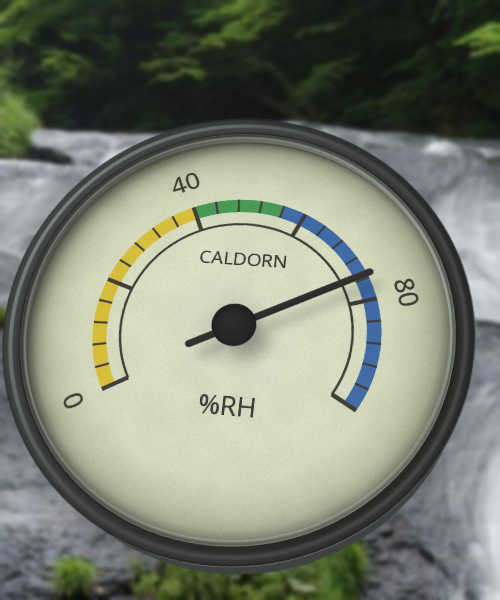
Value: 76%
